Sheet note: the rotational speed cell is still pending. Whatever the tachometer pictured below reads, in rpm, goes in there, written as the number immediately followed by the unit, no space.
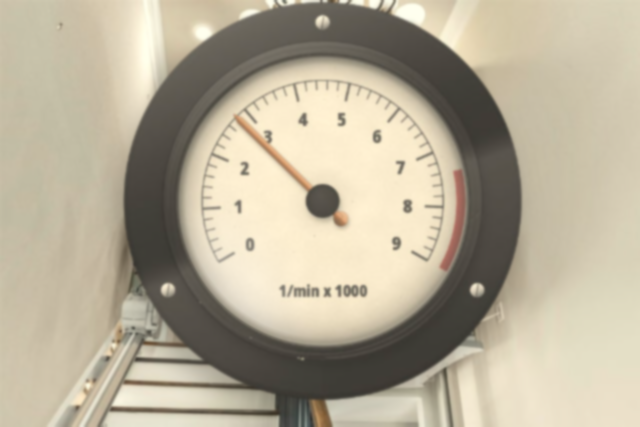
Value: 2800rpm
